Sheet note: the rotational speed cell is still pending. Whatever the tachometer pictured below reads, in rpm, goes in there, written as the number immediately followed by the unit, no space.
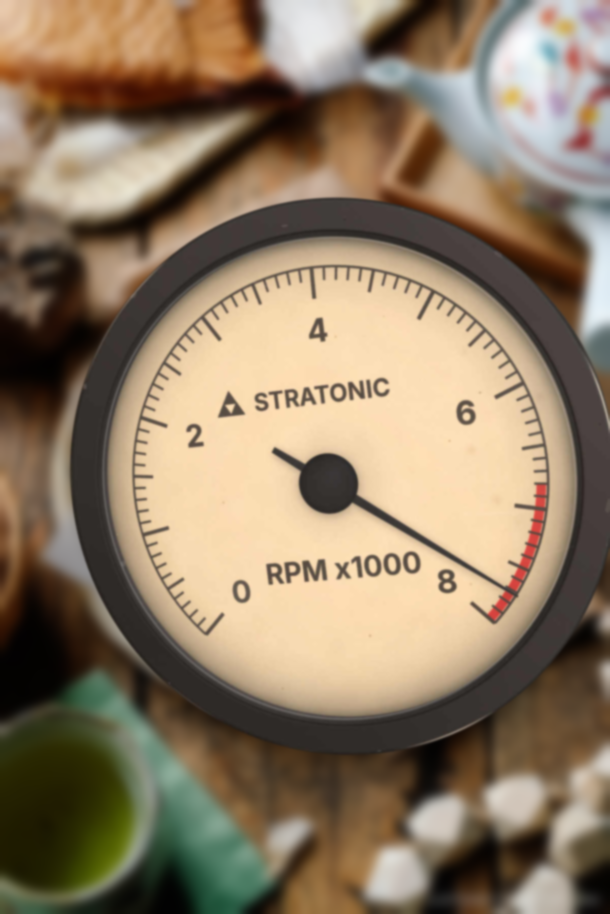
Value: 7700rpm
